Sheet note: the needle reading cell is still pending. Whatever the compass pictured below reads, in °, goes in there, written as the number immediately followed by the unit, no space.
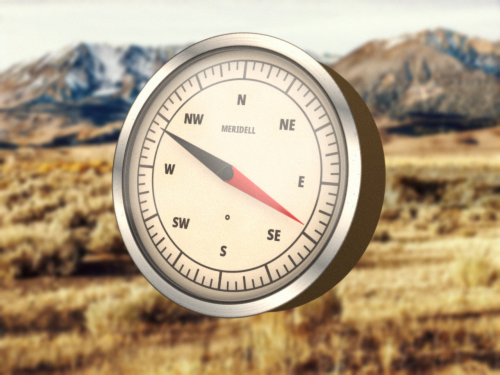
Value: 115°
